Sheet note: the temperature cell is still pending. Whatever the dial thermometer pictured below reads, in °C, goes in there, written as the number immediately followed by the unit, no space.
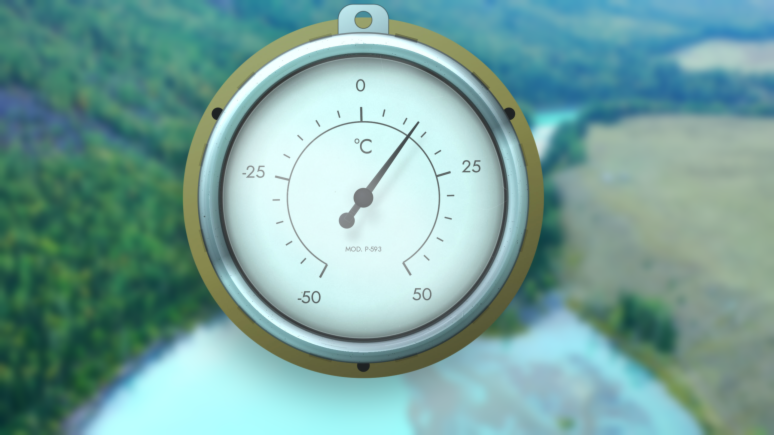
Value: 12.5°C
